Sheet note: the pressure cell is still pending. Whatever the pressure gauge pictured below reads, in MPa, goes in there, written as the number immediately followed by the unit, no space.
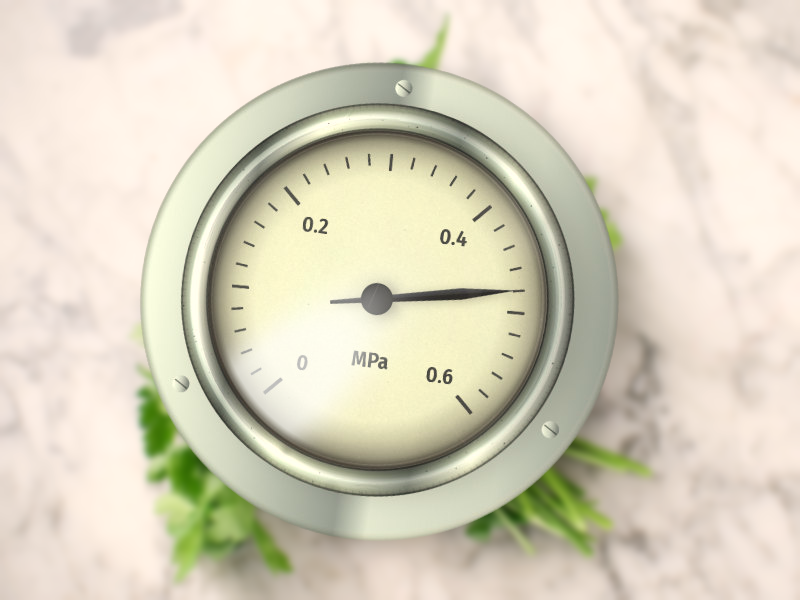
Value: 0.48MPa
